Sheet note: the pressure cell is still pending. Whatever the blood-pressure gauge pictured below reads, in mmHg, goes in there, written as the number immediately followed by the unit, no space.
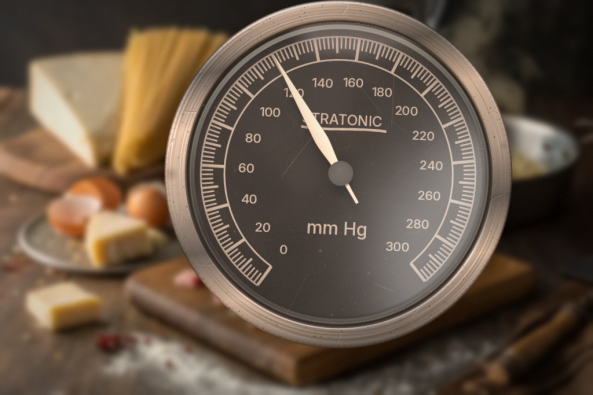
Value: 120mmHg
